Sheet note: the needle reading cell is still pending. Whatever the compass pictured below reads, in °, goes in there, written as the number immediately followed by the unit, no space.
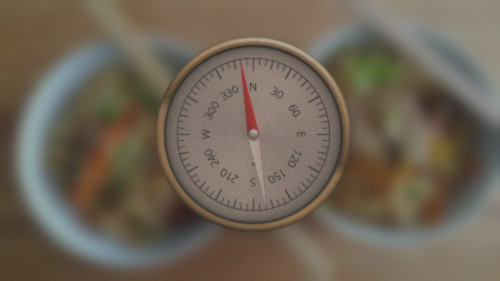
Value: 350°
